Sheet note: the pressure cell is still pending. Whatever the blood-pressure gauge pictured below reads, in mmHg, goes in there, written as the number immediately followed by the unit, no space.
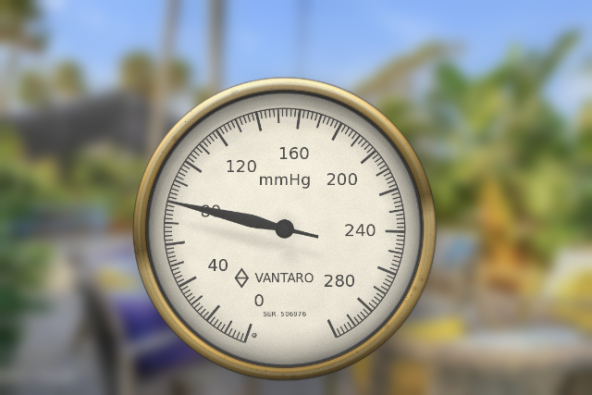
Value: 80mmHg
